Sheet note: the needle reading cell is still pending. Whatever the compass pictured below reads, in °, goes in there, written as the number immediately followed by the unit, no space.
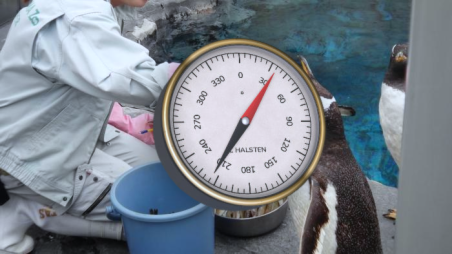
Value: 35°
